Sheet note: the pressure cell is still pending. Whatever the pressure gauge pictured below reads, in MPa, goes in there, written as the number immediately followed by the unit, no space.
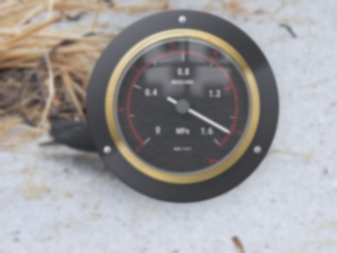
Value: 1.5MPa
